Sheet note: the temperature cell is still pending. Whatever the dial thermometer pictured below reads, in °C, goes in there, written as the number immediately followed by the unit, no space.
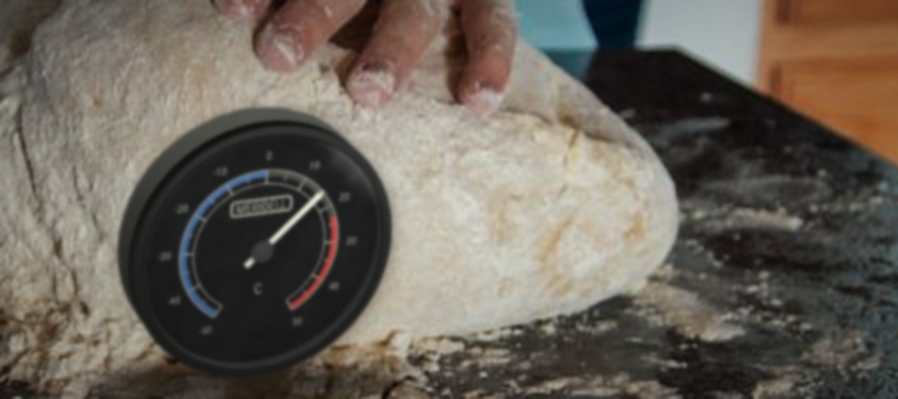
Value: 15°C
